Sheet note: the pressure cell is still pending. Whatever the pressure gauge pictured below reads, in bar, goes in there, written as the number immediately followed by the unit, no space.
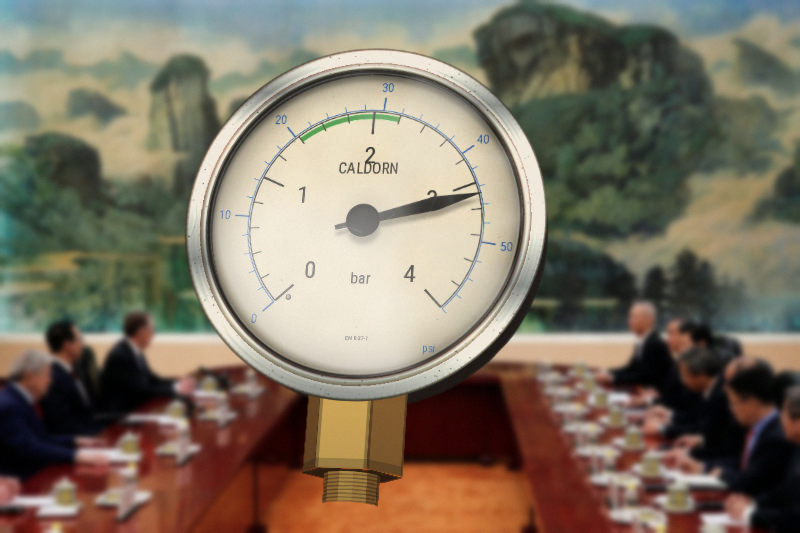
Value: 3.1bar
